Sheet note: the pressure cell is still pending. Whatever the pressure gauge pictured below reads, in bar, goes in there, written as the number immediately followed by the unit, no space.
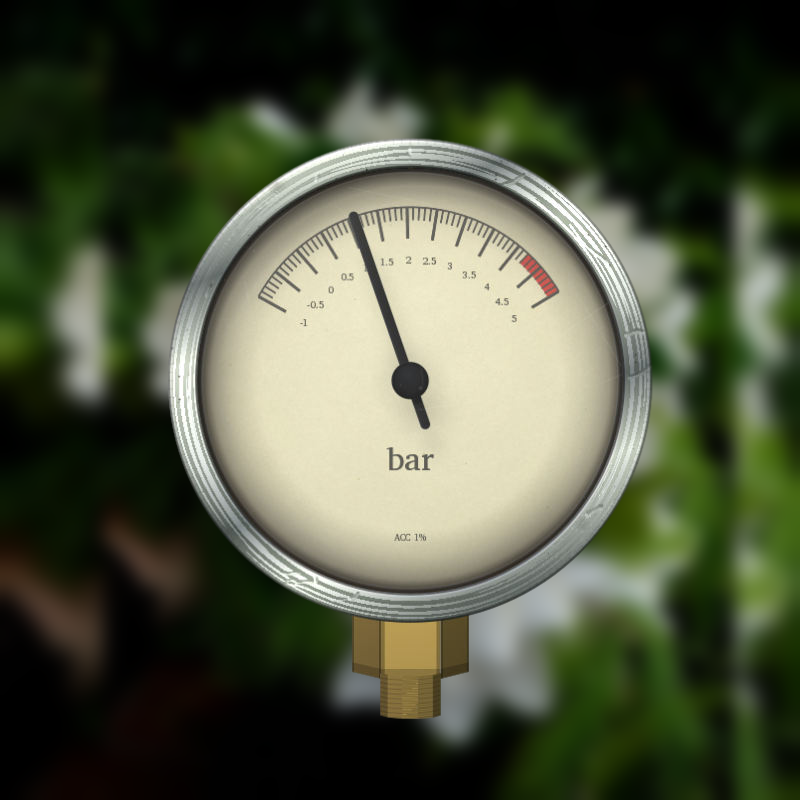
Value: 1.1bar
